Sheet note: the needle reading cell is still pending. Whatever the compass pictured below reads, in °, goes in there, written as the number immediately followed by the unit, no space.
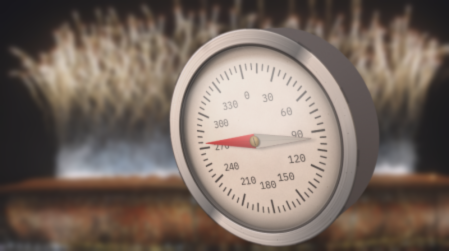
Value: 275°
